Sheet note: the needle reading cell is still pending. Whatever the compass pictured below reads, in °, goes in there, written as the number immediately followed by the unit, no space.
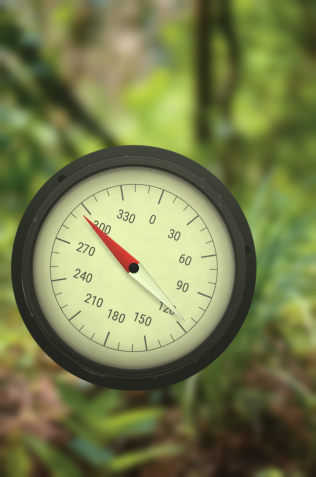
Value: 295°
